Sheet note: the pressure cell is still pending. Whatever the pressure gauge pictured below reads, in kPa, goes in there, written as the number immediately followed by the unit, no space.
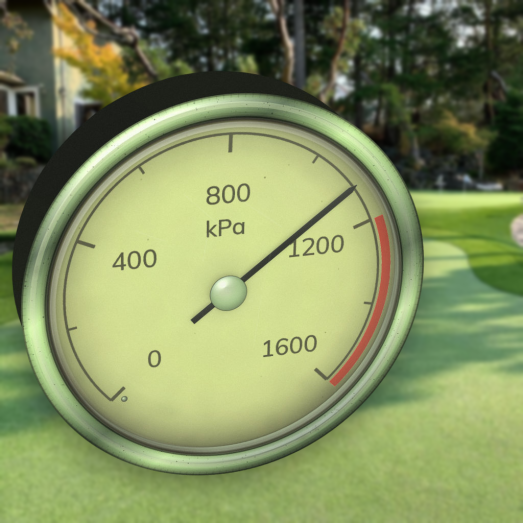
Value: 1100kPa
